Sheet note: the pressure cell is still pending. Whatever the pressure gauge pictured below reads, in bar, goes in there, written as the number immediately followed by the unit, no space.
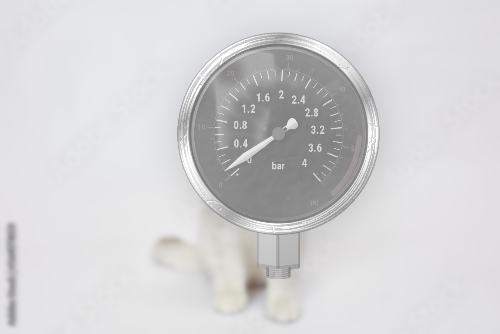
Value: 0.1bar
